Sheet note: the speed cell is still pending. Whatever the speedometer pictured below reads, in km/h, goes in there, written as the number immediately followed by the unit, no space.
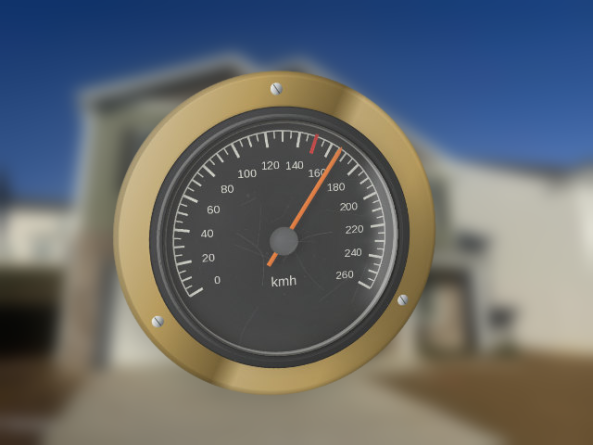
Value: 165km/h
